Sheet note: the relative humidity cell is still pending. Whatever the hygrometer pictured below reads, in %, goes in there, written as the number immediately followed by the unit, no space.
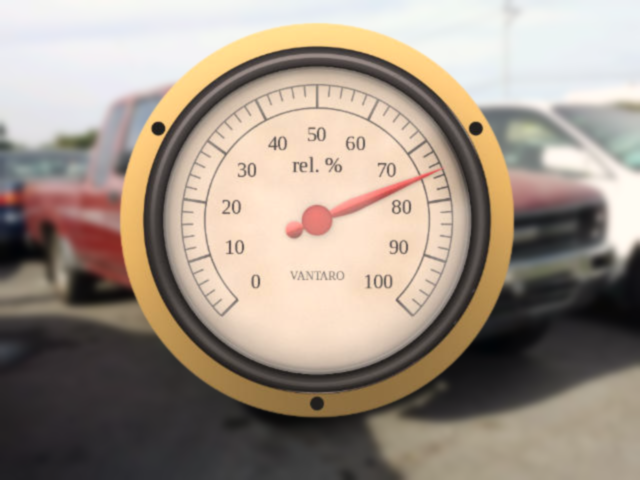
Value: 75%
